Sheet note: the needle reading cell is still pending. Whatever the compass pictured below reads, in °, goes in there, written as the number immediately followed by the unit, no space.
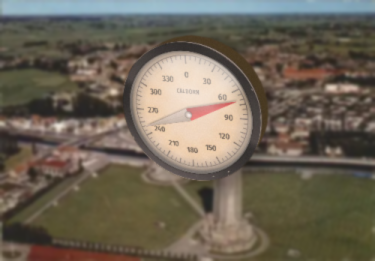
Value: 70°
